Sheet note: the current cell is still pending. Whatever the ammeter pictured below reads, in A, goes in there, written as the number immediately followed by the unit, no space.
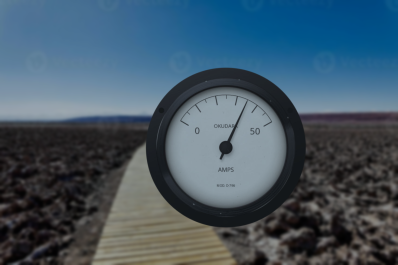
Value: 35A
